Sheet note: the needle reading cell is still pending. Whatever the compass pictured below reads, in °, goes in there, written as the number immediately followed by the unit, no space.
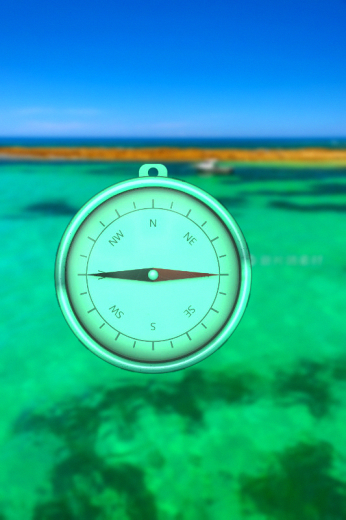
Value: 90°
